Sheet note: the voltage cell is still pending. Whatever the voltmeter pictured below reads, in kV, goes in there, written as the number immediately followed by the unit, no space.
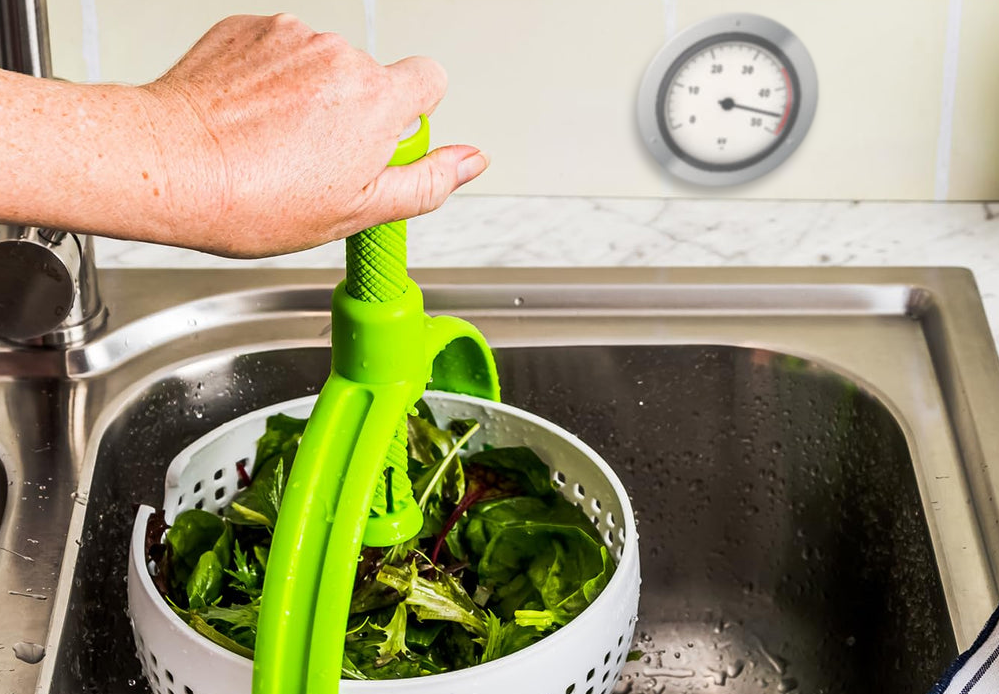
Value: 46kV
